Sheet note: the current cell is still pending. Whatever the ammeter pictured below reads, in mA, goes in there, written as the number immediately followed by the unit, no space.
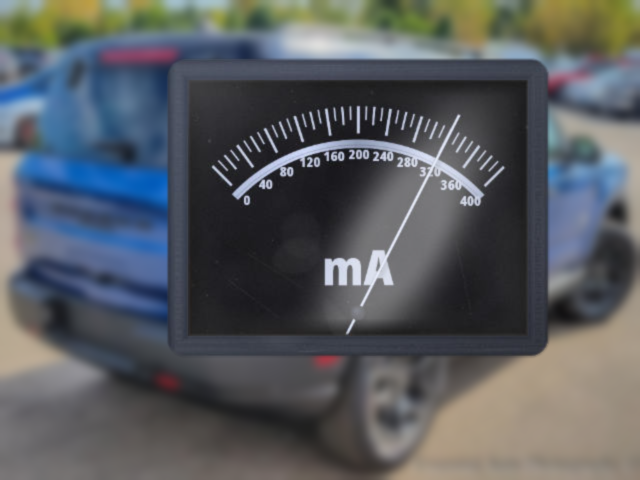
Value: 320mA
